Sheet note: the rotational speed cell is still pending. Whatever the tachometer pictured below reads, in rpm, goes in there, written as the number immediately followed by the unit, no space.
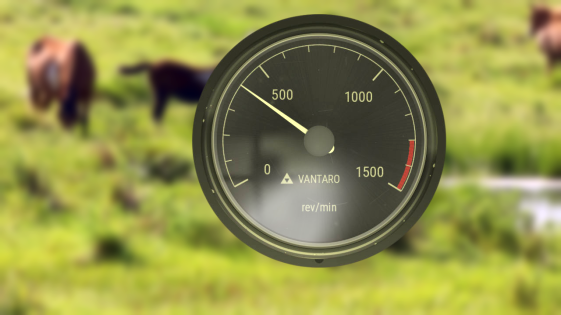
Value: 400rpm
